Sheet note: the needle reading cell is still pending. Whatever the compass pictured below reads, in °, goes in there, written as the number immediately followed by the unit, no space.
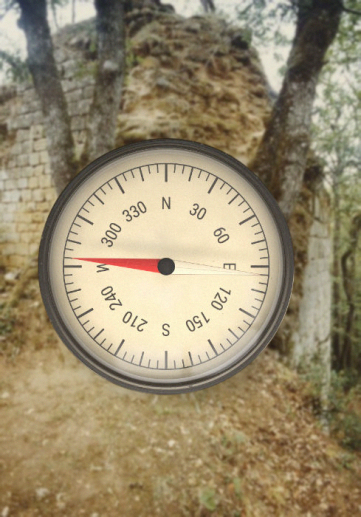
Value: 275°
